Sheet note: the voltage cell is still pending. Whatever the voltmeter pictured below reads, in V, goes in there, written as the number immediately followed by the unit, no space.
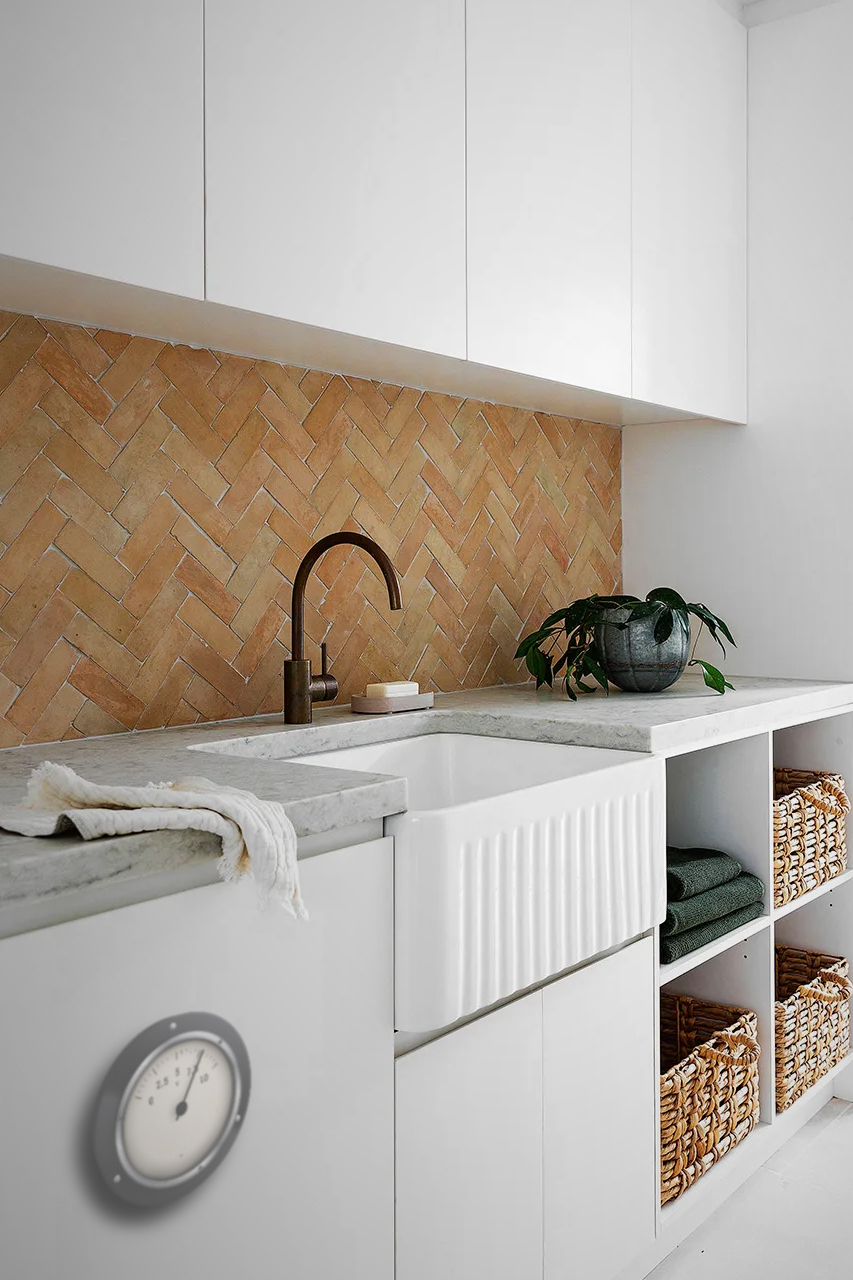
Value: 7.5V
